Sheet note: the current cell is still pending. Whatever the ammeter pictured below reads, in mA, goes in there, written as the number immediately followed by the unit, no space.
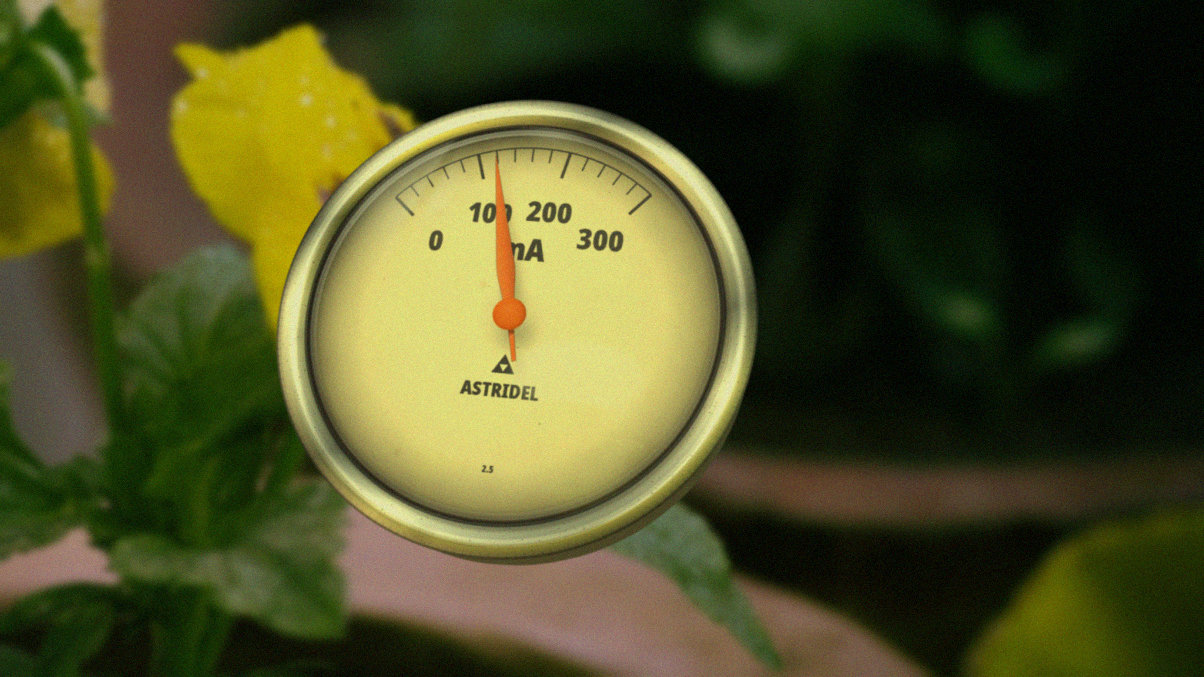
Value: 120mA
